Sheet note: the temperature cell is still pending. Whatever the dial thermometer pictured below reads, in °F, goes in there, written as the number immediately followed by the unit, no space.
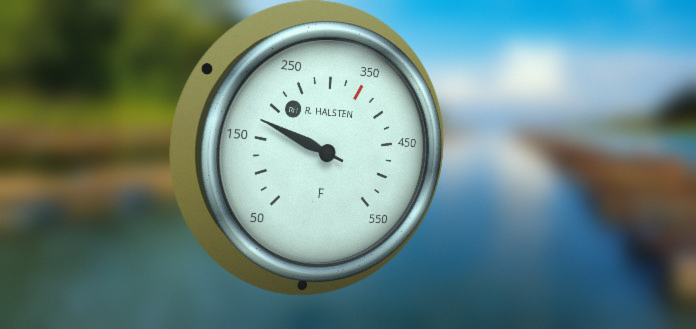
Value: 175°F
